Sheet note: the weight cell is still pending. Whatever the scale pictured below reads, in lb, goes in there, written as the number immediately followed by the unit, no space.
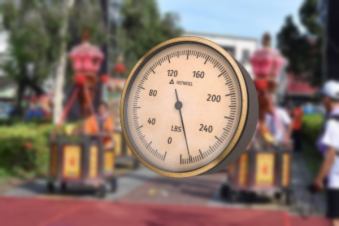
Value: 270lb
